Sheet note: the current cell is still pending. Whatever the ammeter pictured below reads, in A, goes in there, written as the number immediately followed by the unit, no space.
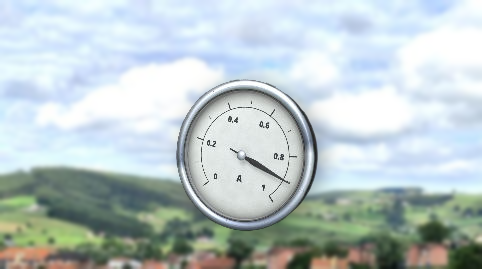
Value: 0.9A
